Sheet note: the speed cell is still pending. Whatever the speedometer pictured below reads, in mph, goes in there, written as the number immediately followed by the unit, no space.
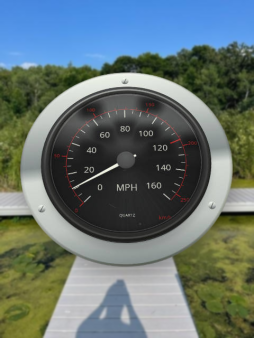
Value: 10mph
